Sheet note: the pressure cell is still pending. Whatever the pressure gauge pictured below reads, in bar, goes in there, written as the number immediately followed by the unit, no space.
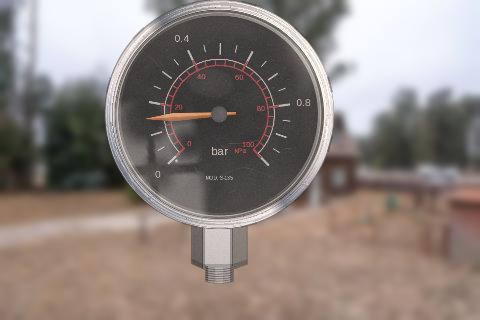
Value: 0.15bar
